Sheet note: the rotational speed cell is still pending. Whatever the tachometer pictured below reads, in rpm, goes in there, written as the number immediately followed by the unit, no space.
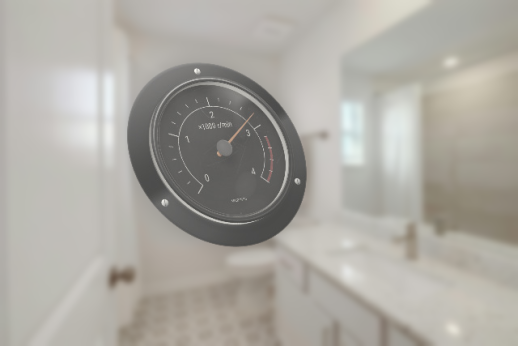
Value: 2800rpm
